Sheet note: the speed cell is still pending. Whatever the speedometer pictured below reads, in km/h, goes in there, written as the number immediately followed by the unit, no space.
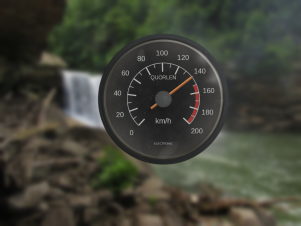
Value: 140km/h
